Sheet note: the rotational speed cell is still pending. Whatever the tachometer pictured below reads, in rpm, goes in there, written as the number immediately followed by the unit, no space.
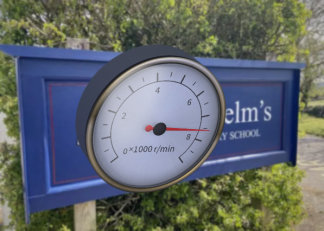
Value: 7500rpm
